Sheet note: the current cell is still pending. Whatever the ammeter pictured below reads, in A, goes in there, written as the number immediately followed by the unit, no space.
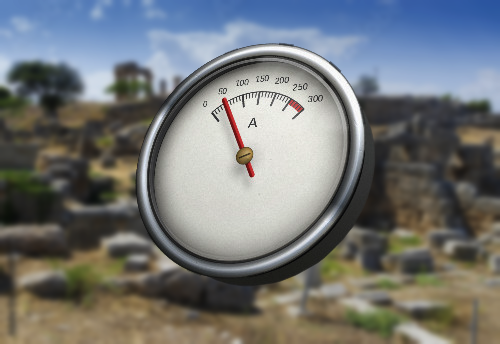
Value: 50A
